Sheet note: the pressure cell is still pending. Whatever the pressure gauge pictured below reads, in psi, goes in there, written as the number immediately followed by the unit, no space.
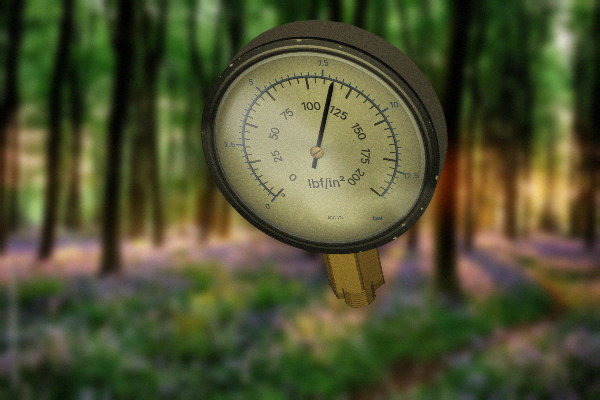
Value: 115psi
